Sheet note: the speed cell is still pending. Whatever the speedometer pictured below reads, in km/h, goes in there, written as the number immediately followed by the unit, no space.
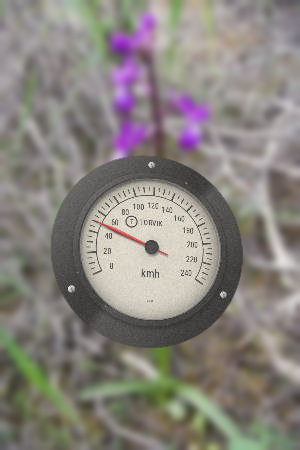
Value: 50km/h
